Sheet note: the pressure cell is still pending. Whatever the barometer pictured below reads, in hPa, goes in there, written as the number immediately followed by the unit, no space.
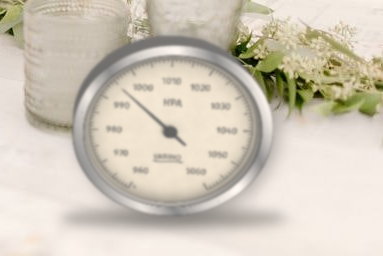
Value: 995hPa
